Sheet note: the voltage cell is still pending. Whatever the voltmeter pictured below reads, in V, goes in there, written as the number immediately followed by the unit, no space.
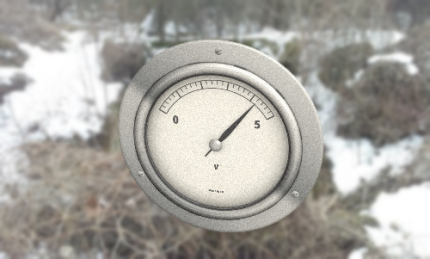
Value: 4.2V
